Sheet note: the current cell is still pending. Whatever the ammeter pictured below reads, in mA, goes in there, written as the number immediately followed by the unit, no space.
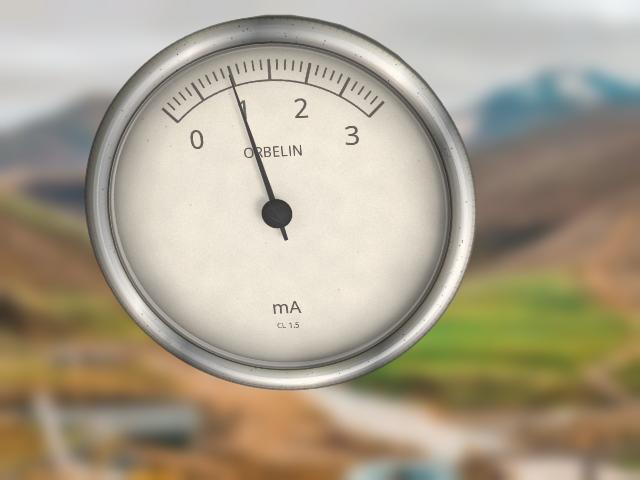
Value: 1mA
